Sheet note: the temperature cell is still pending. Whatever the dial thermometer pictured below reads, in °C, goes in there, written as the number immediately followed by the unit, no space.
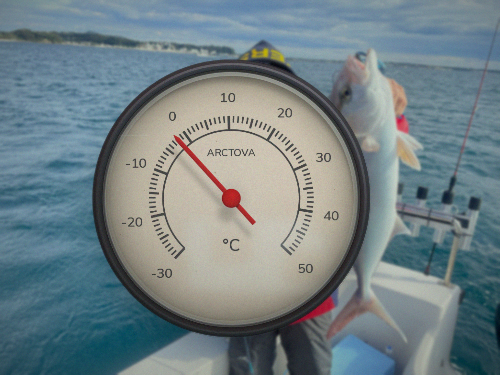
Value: -2°C
